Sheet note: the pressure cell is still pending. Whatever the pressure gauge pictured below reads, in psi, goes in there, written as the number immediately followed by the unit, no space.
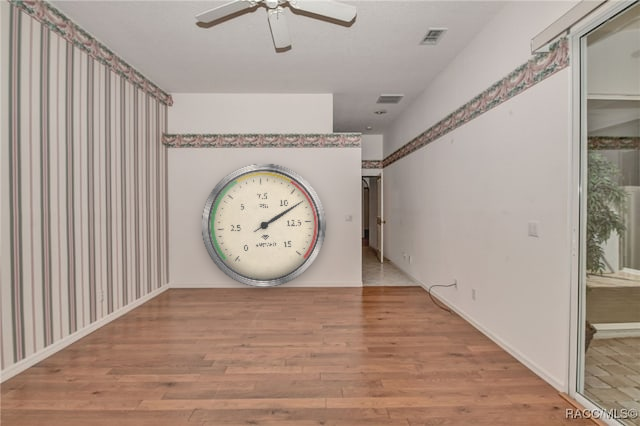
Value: 11psi
